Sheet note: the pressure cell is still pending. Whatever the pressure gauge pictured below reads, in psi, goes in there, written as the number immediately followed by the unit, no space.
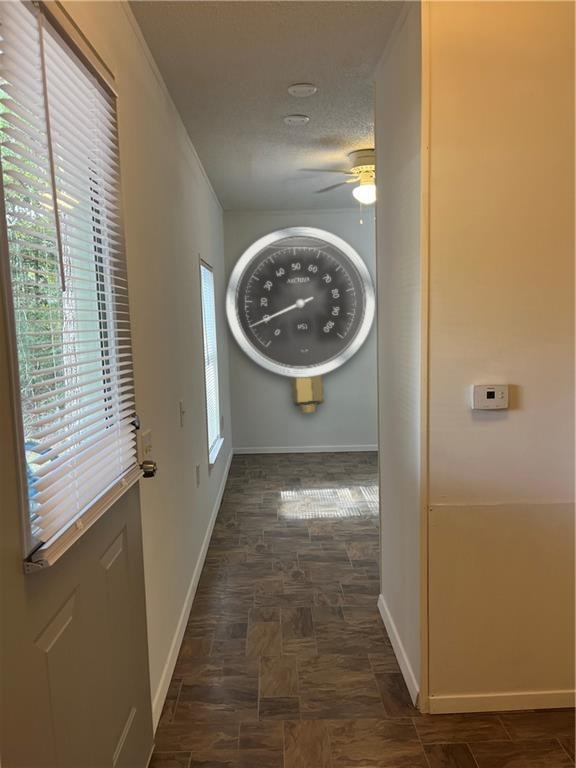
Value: 10psi
